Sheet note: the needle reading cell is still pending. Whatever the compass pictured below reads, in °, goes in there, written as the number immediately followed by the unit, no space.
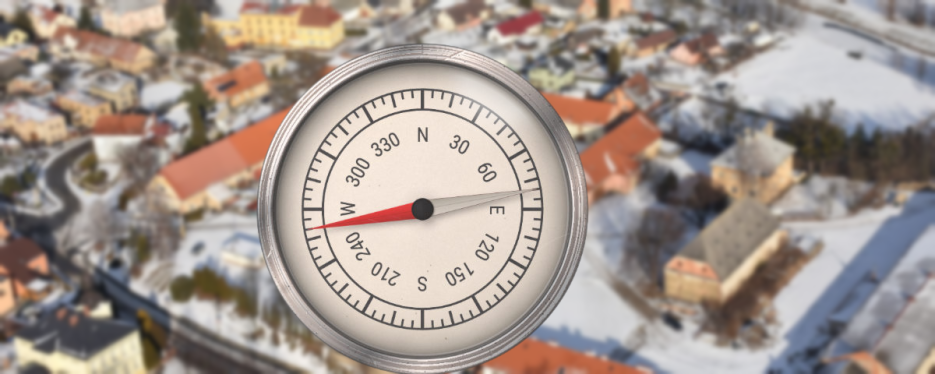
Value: 260°
